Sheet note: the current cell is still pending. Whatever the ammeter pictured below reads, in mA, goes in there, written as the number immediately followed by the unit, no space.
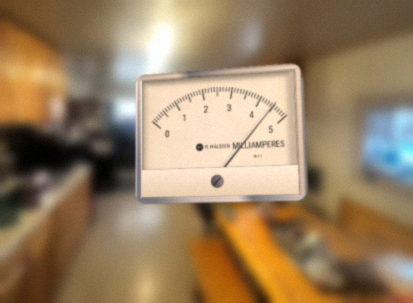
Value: 4.5mA
